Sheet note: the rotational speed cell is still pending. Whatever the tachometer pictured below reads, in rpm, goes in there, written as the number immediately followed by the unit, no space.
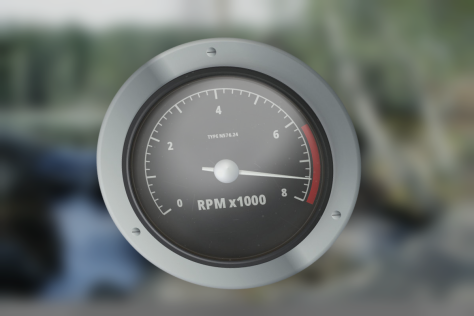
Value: 7400rpm
